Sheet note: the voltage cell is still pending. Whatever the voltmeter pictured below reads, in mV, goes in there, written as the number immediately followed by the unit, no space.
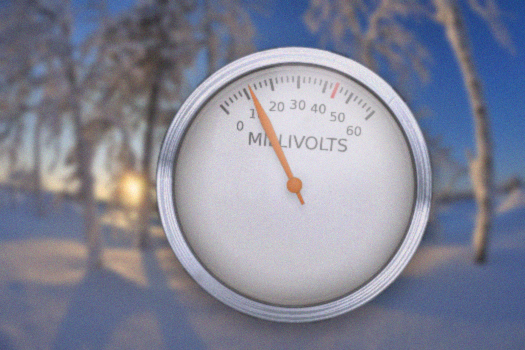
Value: 12mV
